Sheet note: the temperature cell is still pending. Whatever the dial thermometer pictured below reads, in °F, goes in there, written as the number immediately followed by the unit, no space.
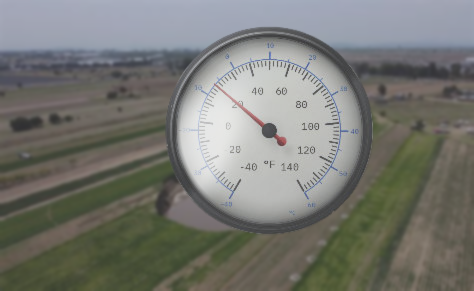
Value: 20°F
